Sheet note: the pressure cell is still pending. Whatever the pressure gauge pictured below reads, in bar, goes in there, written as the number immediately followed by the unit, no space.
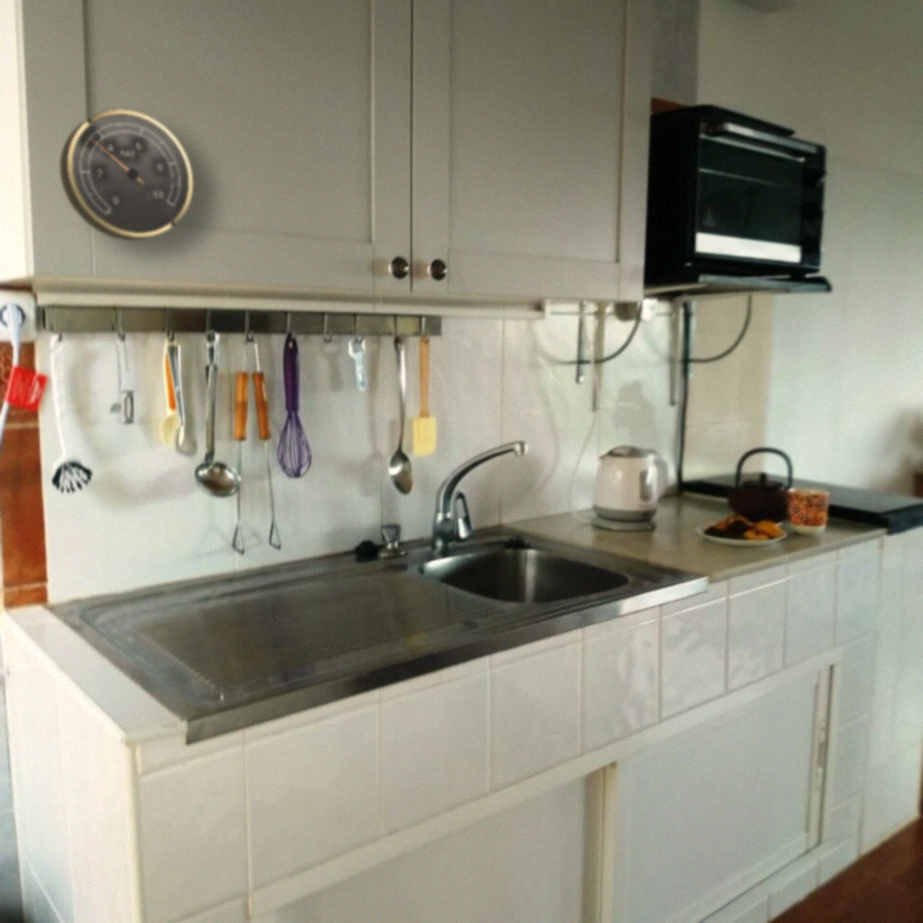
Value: 3.5bar
